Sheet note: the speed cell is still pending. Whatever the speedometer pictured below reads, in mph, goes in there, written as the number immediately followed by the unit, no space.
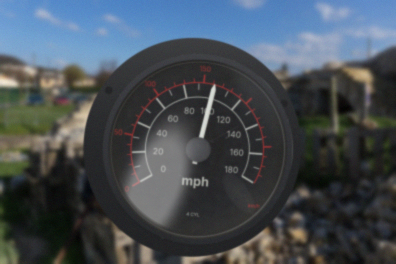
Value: 100mph
